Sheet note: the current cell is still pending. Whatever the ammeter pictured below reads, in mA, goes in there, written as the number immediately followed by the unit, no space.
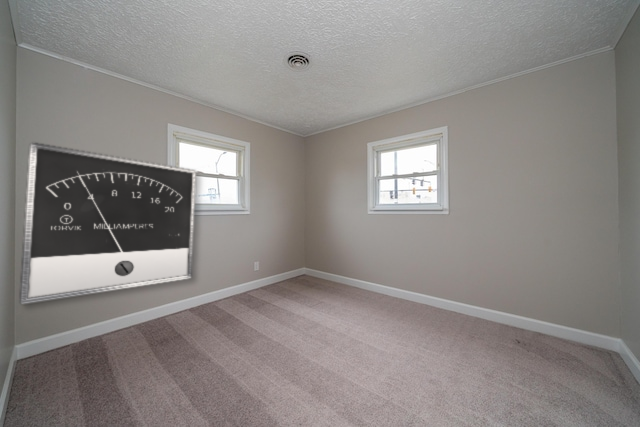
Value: 4mA
